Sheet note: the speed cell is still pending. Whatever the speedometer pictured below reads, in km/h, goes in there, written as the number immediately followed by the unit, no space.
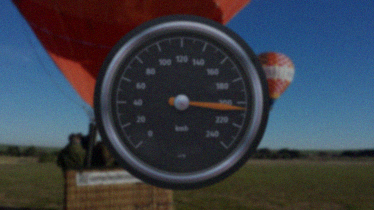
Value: 205km/h
